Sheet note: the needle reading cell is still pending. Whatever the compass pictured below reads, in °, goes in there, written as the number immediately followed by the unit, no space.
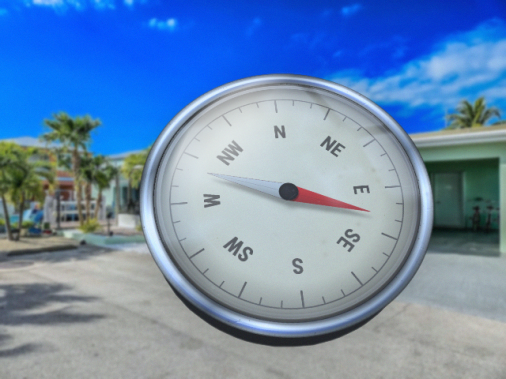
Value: 110°
